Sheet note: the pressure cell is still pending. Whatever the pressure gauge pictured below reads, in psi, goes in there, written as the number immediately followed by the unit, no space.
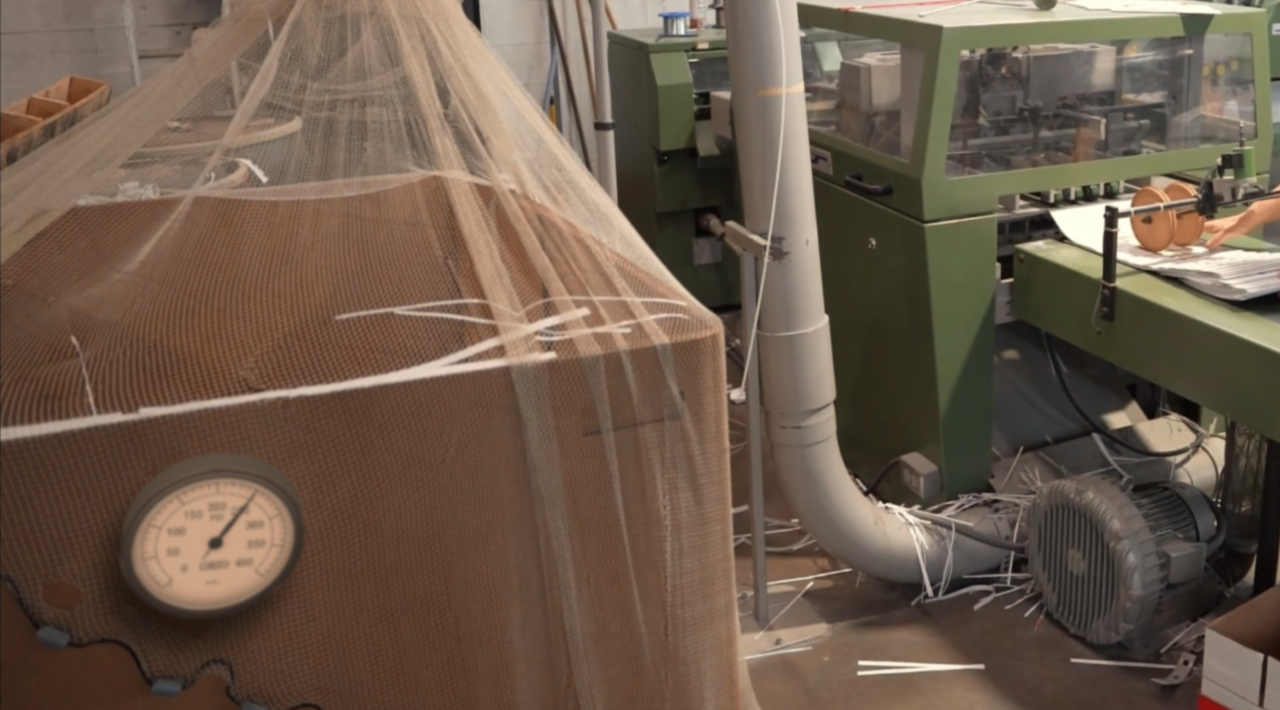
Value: 250psi
